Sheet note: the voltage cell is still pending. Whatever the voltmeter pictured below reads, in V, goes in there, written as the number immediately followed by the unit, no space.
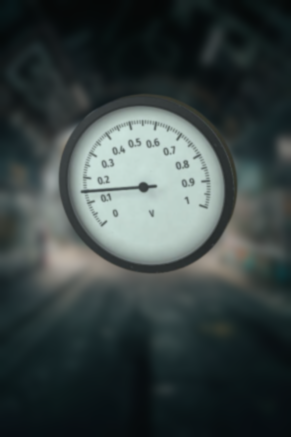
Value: 0.15V
